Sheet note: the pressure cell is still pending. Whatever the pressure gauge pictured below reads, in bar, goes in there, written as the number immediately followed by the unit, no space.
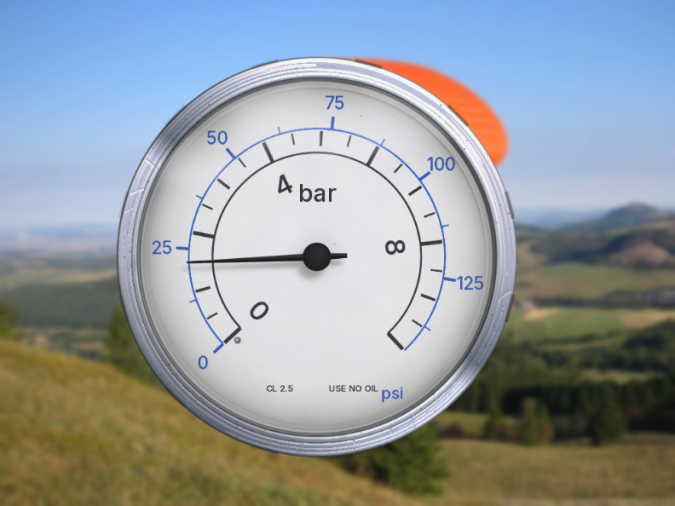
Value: 1.5bar
